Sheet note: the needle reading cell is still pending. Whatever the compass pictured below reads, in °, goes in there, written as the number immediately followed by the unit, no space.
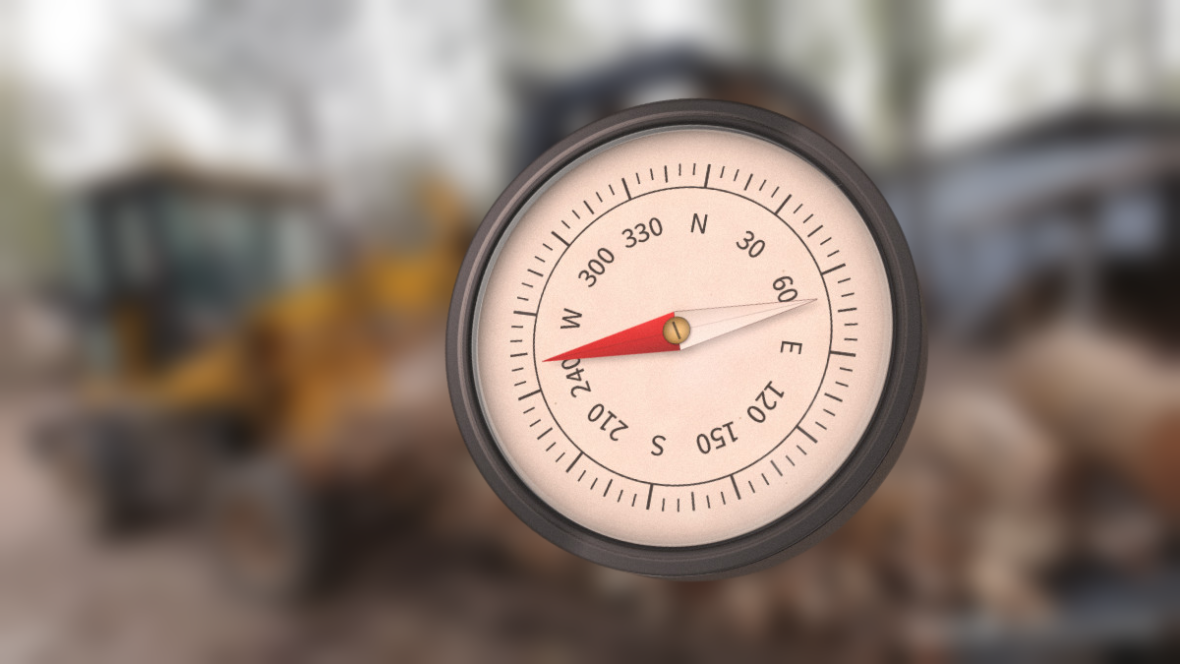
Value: 250°
